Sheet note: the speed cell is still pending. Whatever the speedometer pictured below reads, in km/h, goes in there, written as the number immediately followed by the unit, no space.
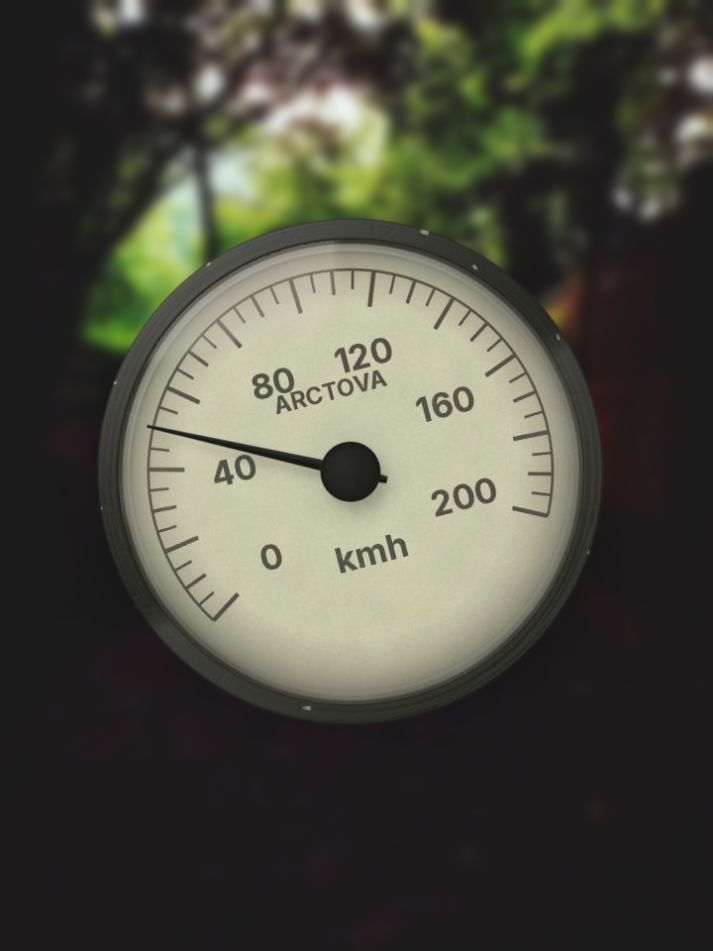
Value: 50km/h
